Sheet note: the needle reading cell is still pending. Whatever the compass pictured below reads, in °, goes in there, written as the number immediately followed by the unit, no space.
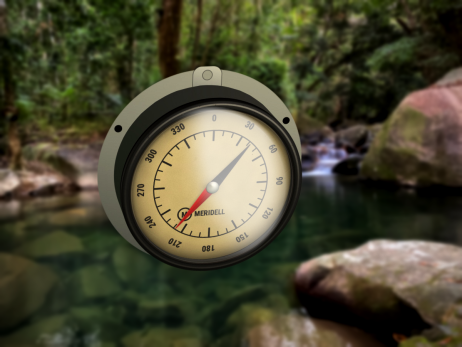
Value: 220°
